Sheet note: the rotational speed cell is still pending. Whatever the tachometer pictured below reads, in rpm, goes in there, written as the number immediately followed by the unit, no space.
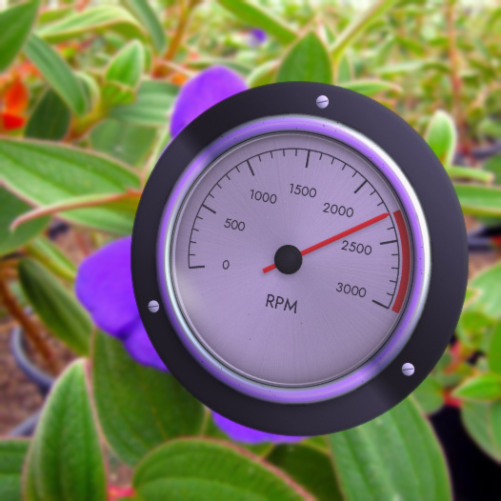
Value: 2300rpm
